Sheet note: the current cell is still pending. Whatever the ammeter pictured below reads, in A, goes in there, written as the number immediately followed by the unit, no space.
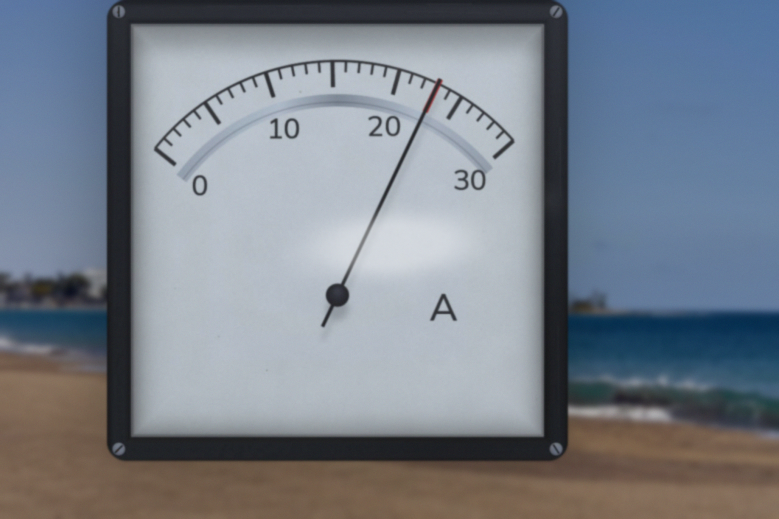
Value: 23A
